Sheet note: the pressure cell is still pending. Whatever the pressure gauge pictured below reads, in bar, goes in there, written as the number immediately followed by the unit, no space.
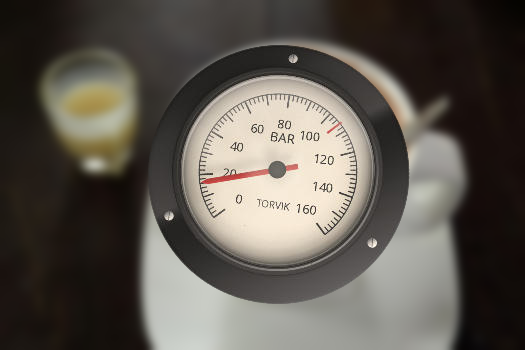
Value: 16bar
